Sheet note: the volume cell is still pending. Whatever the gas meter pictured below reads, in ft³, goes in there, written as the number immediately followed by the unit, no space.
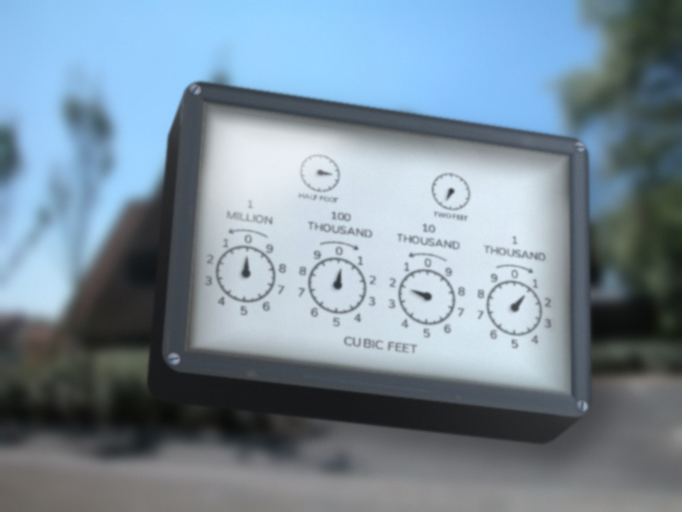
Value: 2100ft³
